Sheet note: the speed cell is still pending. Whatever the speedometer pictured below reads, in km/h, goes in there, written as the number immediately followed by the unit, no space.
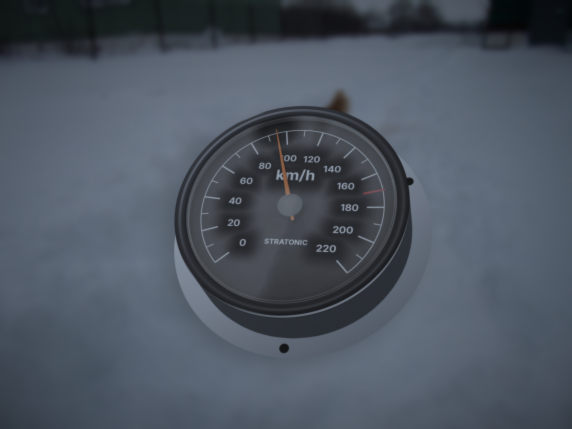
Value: 95km/h
